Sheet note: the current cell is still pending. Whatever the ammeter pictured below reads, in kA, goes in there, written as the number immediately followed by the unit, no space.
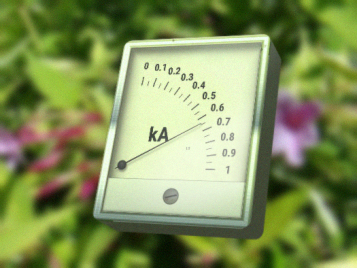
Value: 0.65kA
